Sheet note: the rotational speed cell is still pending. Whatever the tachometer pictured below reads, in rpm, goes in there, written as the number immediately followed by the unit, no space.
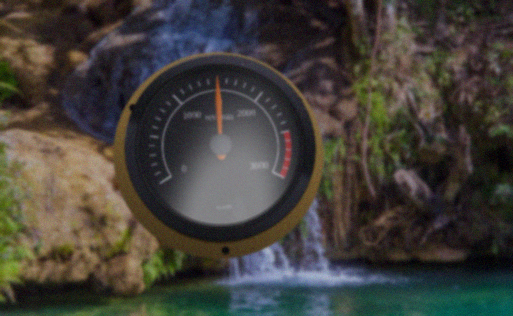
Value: 1500rpm
